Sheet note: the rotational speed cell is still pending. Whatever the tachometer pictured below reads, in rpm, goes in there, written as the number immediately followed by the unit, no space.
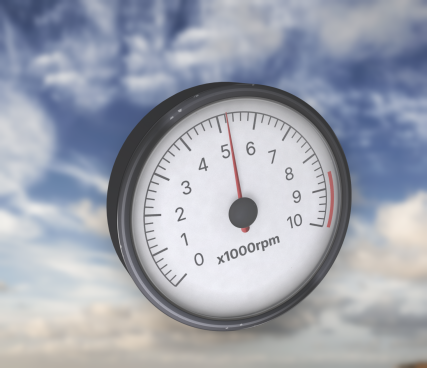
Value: 5200rpm
